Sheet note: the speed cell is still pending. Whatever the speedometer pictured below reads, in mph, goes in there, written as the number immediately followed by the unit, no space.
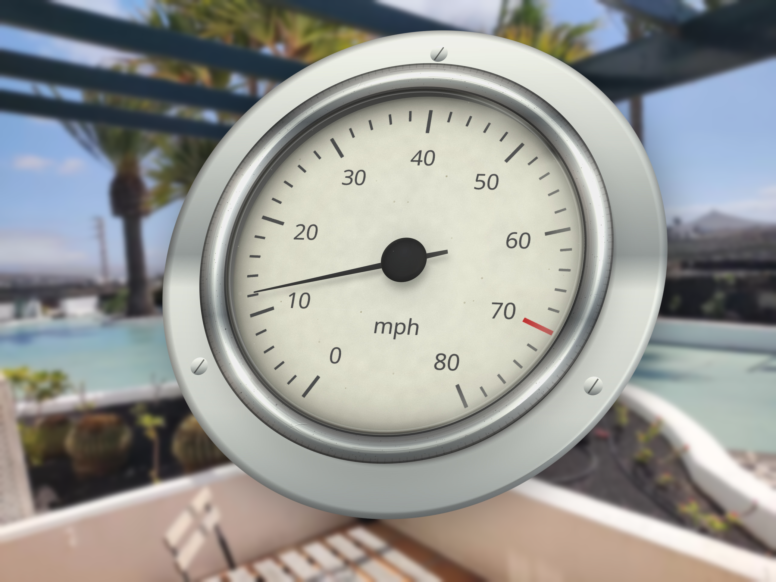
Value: 12mph
